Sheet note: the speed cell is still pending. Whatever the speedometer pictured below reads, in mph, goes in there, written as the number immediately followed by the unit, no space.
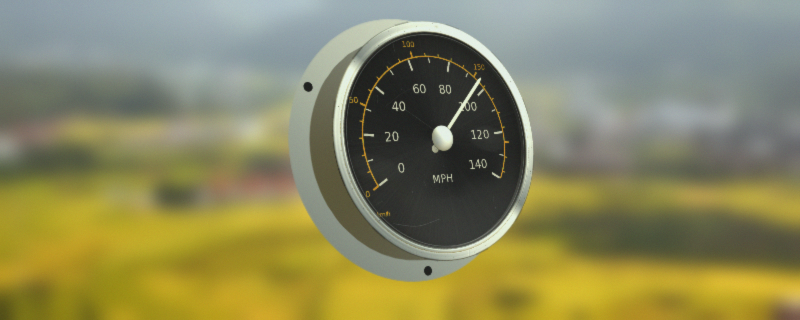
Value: 95mph
